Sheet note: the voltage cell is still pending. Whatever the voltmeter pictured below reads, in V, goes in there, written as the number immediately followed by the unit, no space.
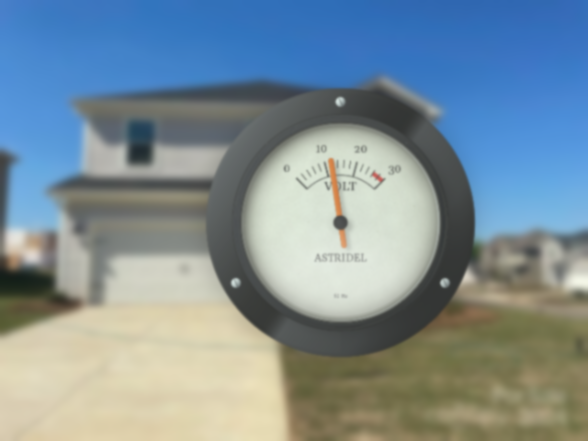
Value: 12V
